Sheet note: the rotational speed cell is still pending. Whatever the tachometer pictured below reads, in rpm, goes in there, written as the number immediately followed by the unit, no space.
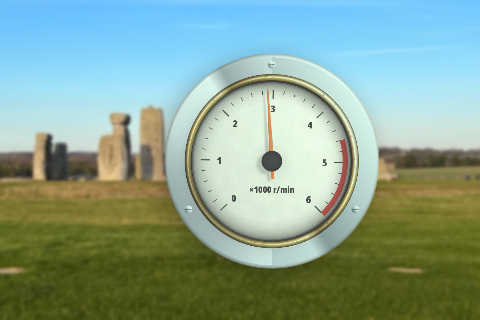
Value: 2900rpm
